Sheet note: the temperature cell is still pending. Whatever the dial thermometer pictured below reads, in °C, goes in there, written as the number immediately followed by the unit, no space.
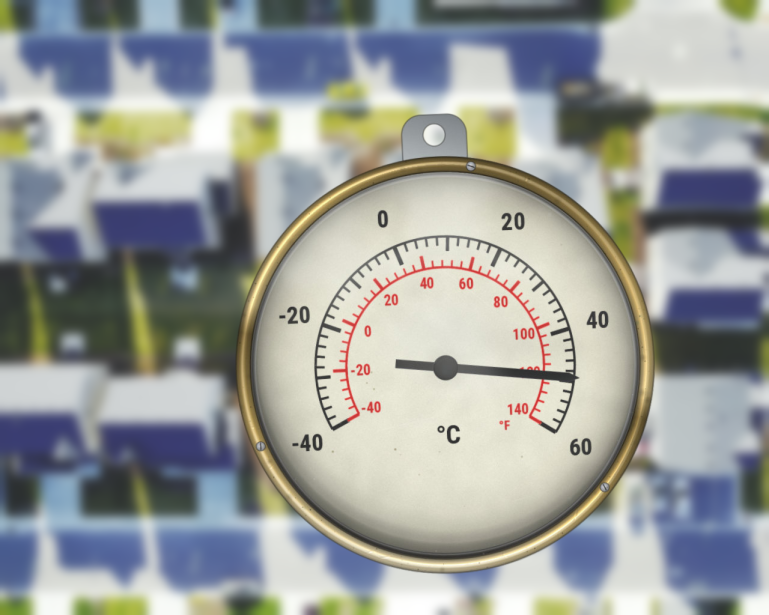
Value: 49°C
